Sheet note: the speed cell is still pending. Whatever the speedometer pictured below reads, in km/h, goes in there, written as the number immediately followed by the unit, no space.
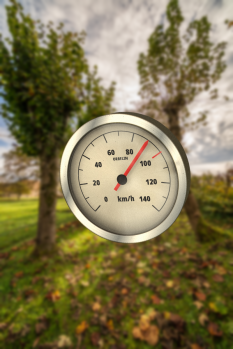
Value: 90km/h
